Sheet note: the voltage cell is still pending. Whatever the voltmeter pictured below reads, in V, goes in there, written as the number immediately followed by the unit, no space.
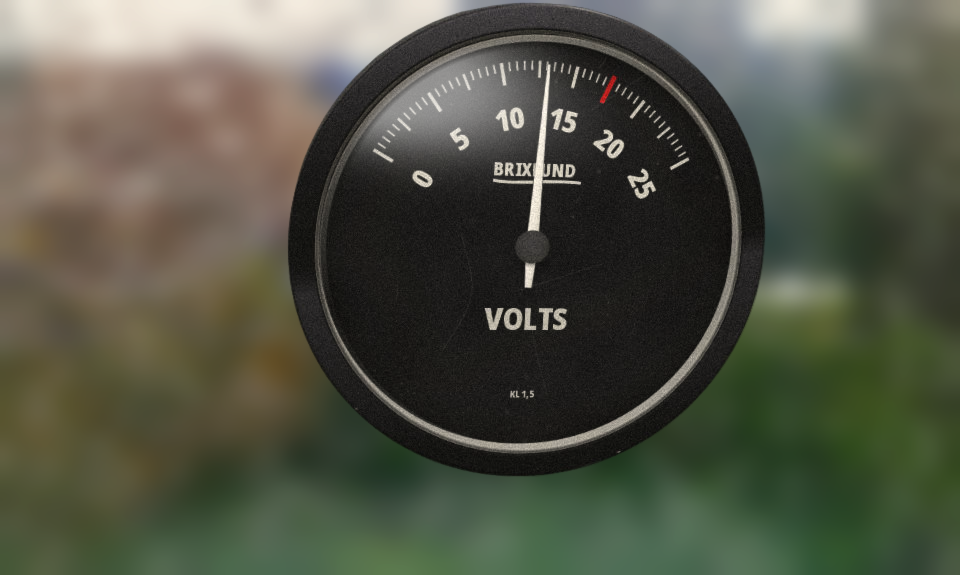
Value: 13V
